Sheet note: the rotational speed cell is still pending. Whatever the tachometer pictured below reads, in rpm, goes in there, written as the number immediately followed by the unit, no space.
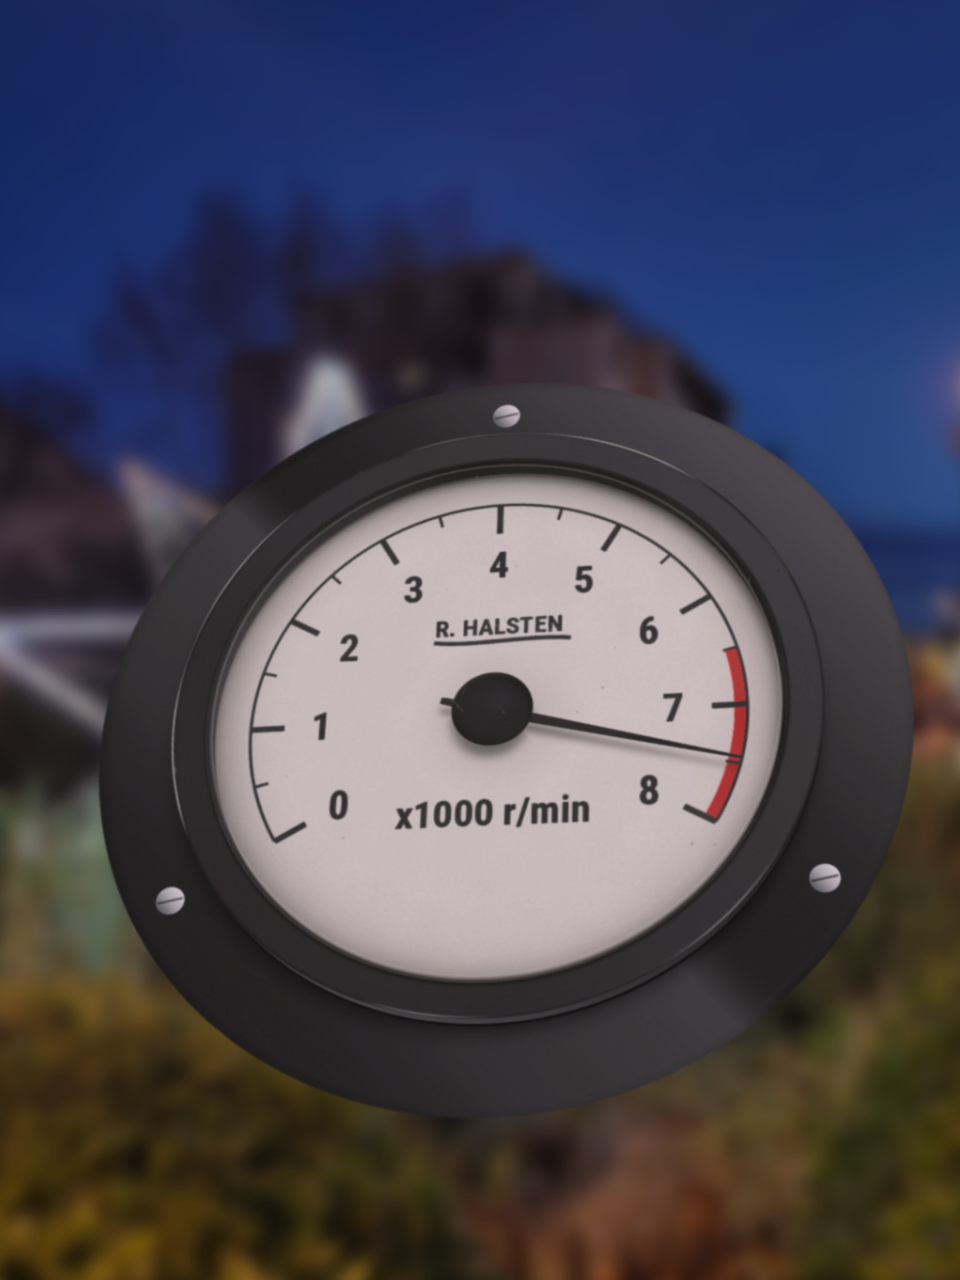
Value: 7500rpm
